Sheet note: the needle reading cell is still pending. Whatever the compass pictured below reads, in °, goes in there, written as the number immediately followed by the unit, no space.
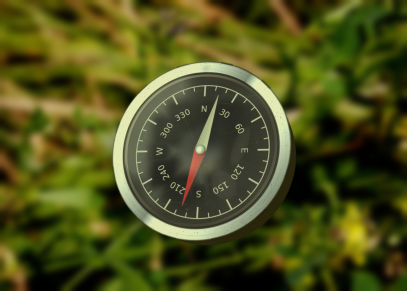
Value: 195°
